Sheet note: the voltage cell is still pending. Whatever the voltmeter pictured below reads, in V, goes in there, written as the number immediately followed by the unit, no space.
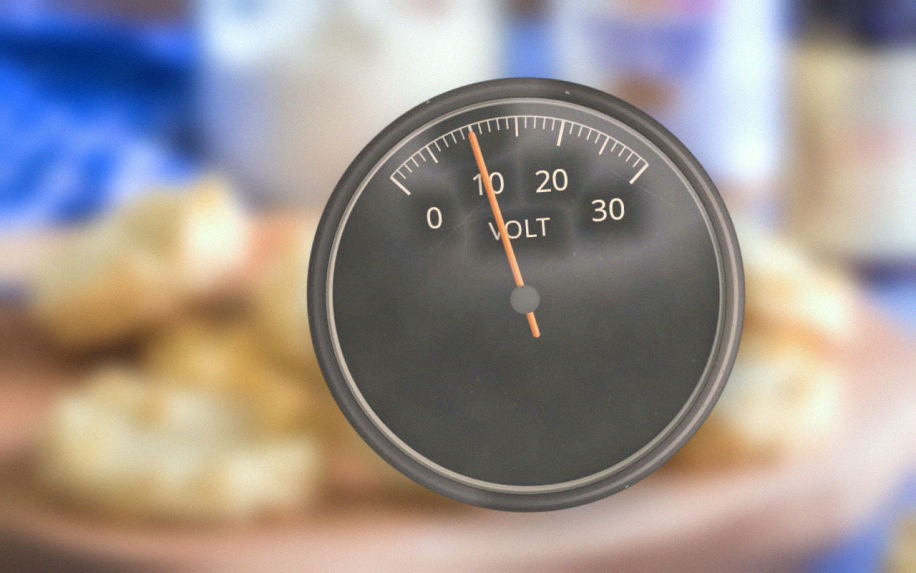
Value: 10V
